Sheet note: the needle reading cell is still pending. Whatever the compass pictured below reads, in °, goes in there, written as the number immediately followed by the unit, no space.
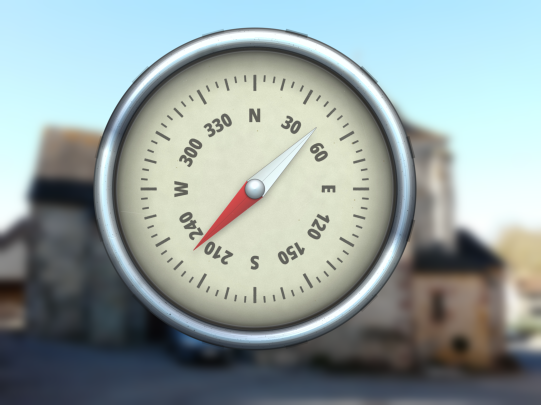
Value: 225°
